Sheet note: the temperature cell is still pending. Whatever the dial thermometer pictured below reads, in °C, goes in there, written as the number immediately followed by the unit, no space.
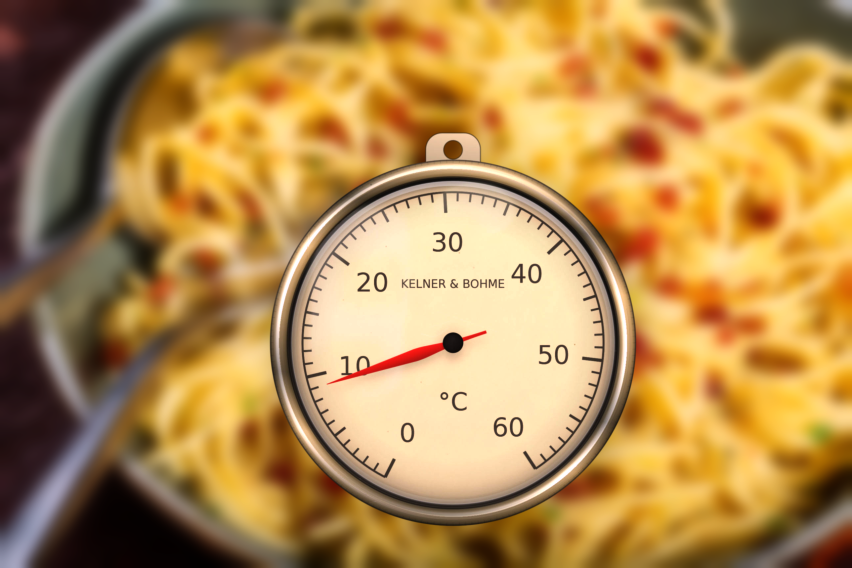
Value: 9°C
